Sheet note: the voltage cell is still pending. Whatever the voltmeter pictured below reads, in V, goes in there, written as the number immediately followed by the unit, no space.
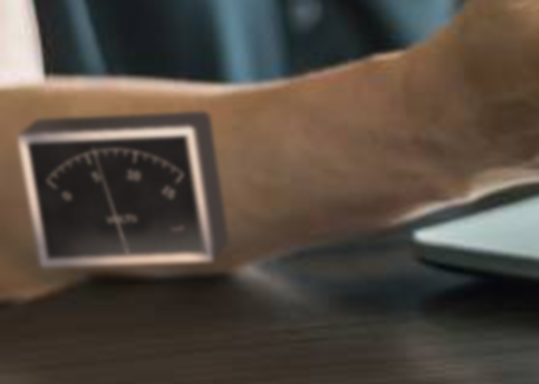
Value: 6V
